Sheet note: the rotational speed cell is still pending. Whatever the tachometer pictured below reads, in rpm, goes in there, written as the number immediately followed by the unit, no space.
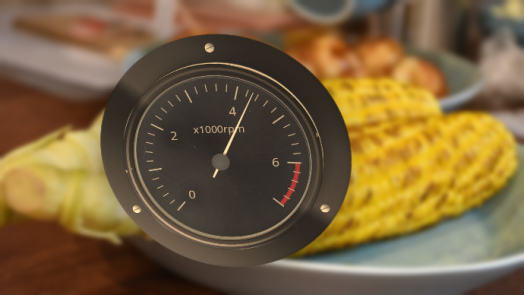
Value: 4300rpm
